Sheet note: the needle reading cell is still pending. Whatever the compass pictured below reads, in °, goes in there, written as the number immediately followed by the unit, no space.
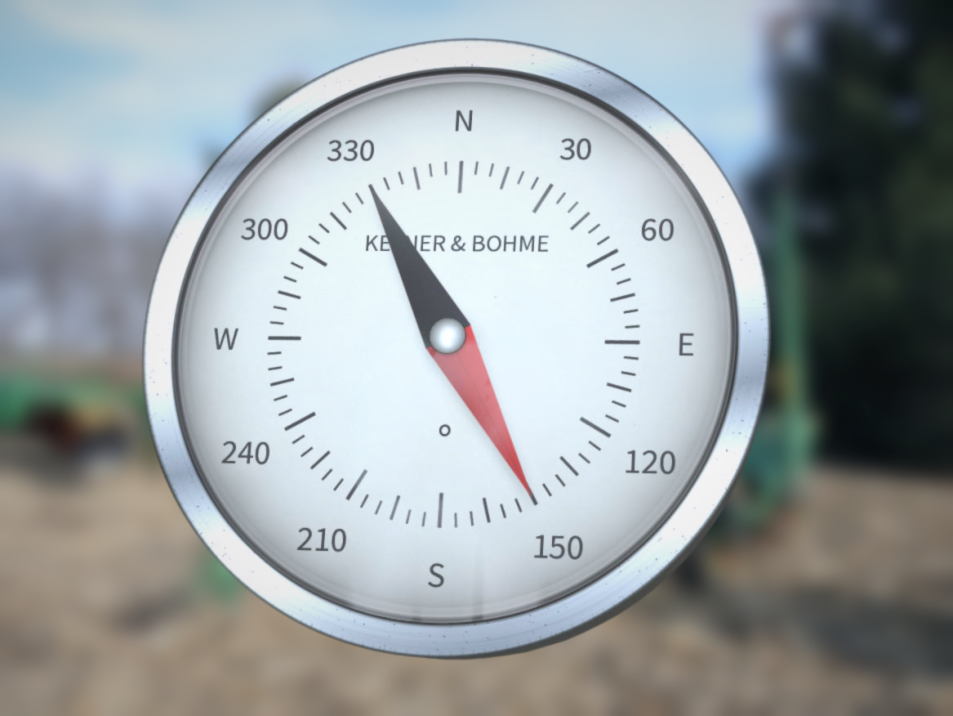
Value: 150°
